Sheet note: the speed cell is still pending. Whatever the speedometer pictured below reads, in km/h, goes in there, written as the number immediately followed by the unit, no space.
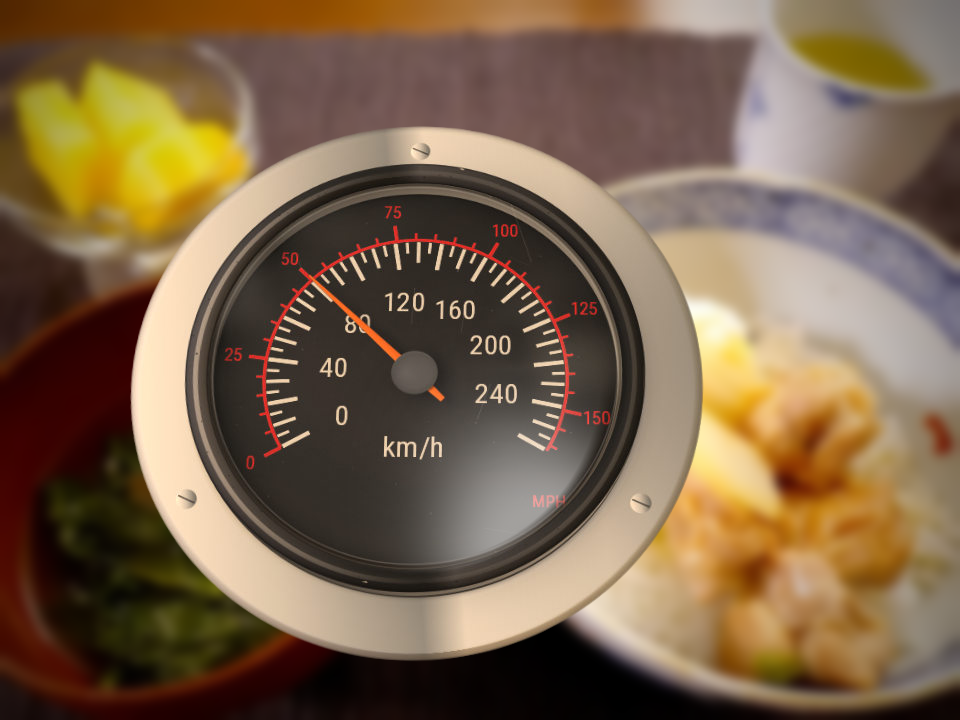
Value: 80km/h
